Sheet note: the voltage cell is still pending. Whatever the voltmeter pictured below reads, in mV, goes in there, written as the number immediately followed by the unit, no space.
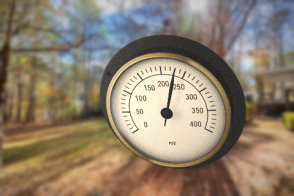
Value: 230mV
